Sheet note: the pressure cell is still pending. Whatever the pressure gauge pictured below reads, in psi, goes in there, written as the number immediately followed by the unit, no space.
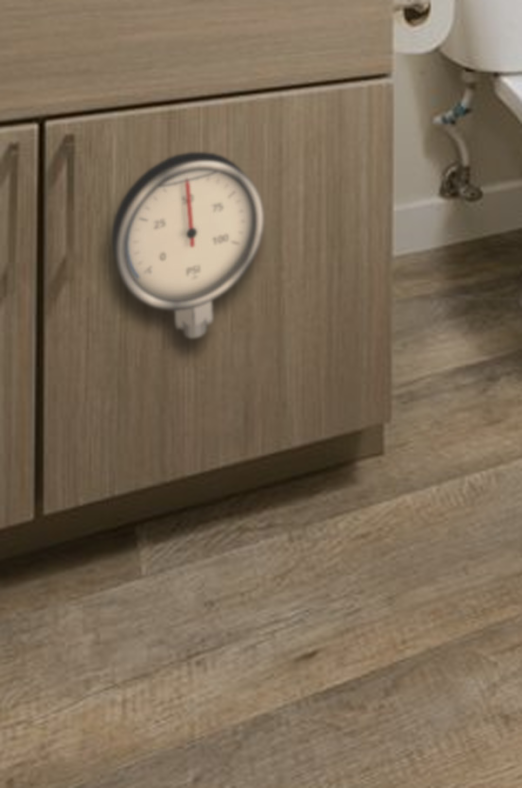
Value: 50psi
